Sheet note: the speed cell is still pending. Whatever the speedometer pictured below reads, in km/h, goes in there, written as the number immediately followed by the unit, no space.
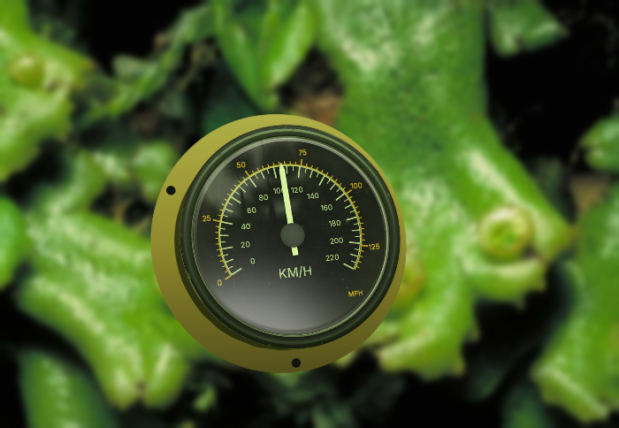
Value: 105km/h
